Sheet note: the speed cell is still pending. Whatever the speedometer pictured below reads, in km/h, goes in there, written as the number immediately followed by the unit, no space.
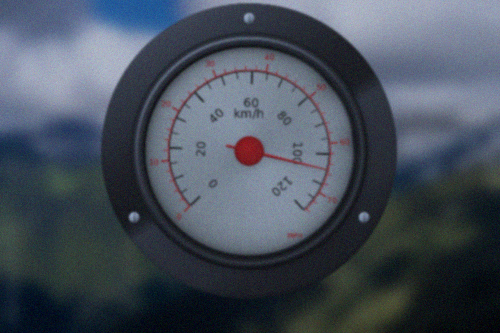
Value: 105km/h
